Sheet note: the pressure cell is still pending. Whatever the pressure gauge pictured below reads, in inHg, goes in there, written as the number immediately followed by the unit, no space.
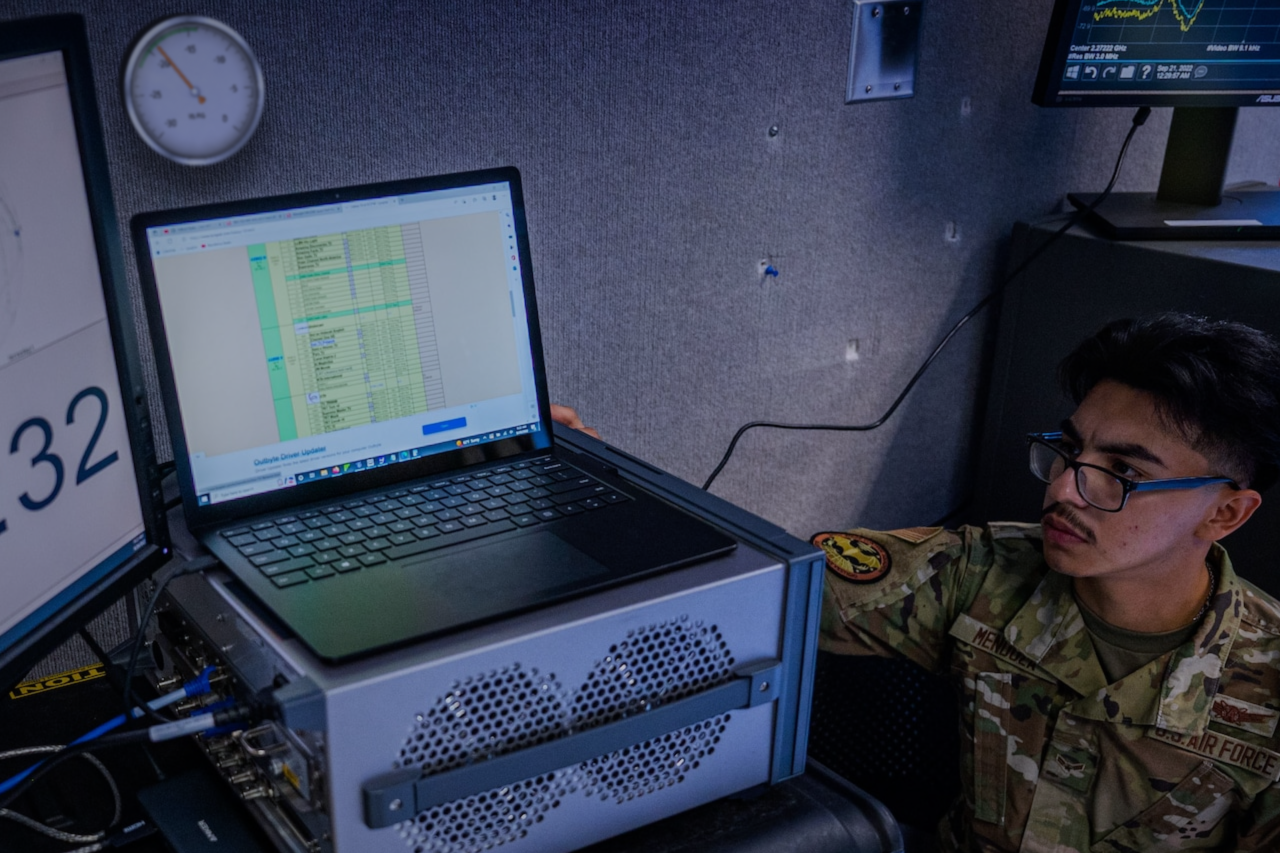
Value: -19inHg
